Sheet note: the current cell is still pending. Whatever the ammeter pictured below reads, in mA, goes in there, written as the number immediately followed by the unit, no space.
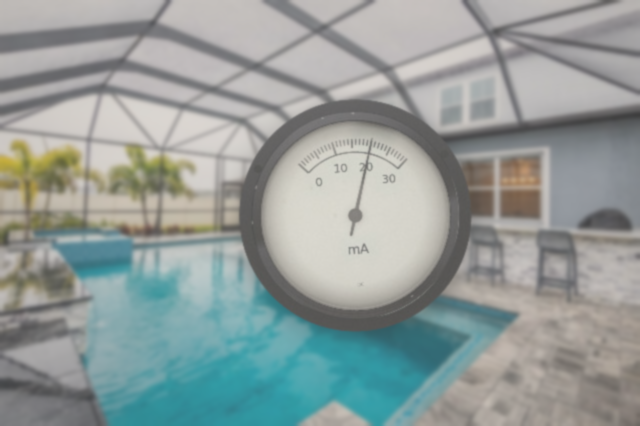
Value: 20mA
